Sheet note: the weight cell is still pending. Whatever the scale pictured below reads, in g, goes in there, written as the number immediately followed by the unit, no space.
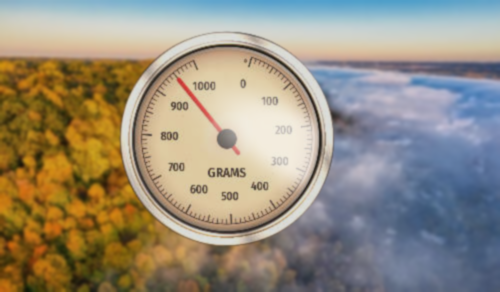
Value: 950g
